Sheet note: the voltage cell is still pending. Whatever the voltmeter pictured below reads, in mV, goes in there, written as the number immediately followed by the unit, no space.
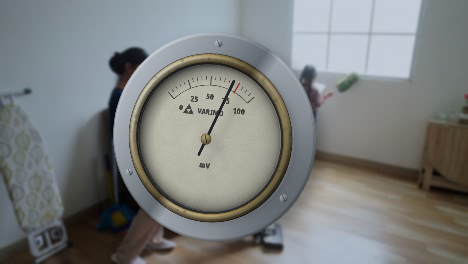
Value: 75mV
